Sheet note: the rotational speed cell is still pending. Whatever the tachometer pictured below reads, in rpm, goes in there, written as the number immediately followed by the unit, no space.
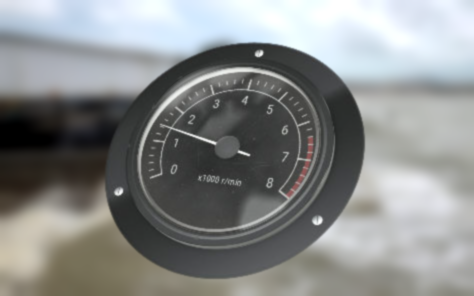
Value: 1400rpm
